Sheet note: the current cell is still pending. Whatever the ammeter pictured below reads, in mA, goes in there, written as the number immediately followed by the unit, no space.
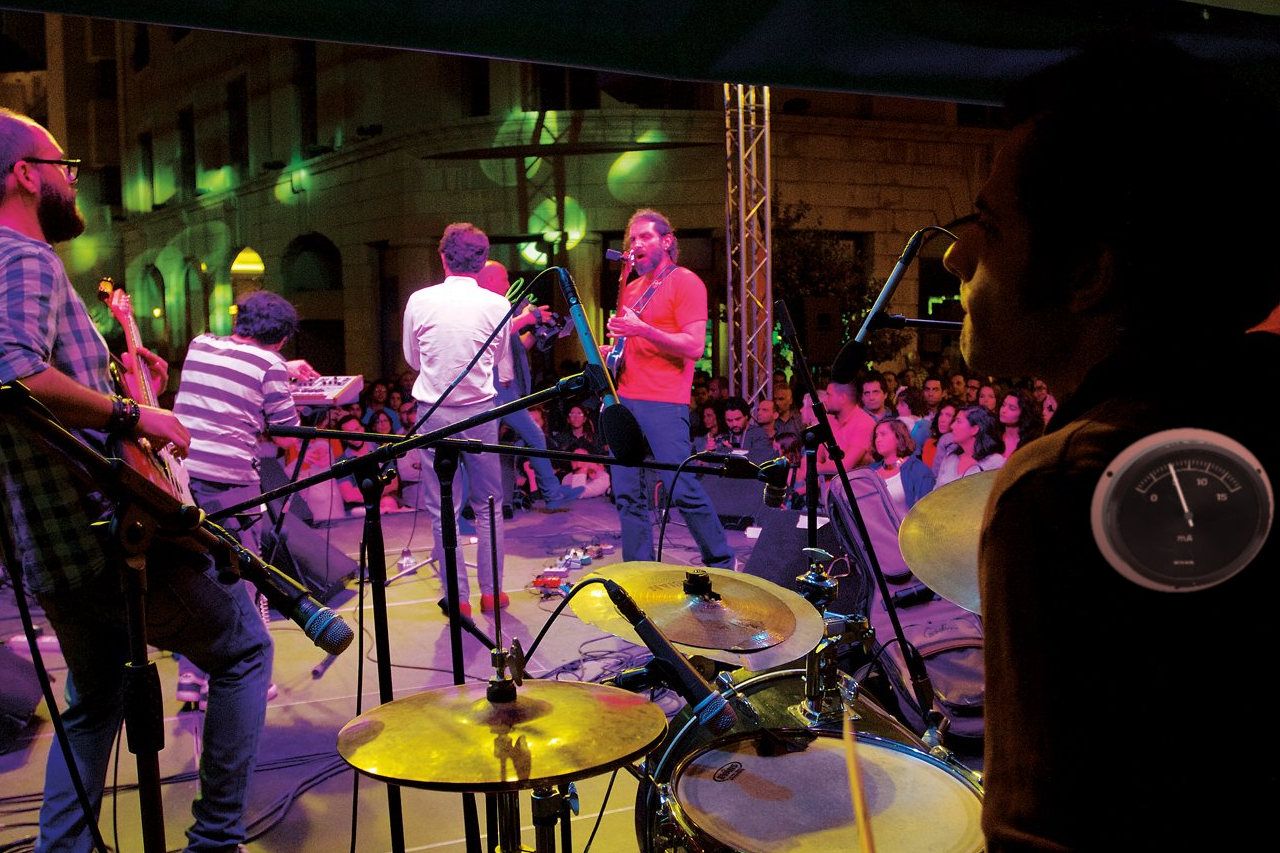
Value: 5mA
